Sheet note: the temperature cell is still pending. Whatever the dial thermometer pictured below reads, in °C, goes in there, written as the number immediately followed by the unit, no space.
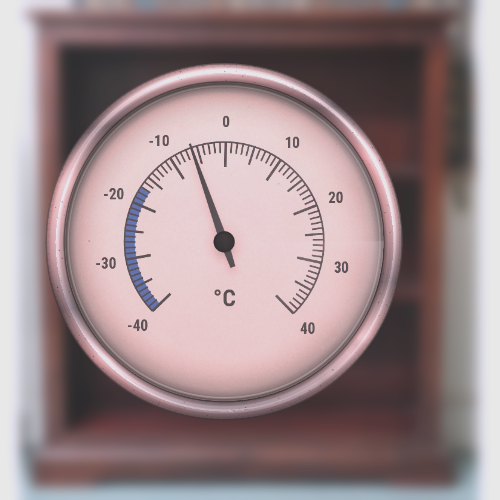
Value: -6°C
